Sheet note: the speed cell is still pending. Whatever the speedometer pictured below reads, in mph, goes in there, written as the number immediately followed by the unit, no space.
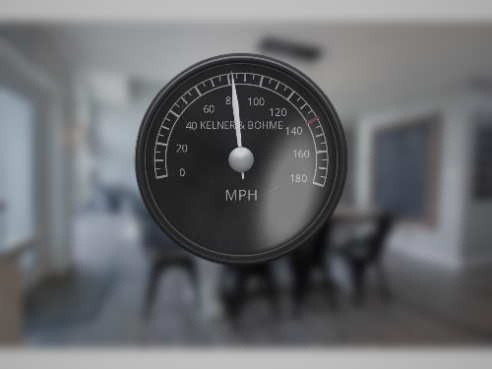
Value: 82.5mph
